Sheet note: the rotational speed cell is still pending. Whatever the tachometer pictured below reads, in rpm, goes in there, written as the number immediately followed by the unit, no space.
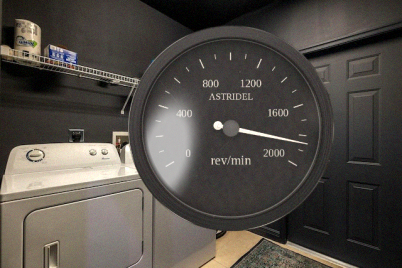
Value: 1850rpm
